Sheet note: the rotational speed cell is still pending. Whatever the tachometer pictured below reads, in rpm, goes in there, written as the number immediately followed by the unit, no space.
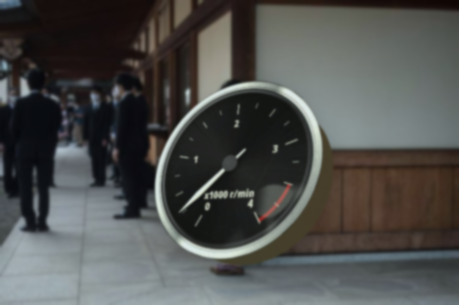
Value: 250rpm
